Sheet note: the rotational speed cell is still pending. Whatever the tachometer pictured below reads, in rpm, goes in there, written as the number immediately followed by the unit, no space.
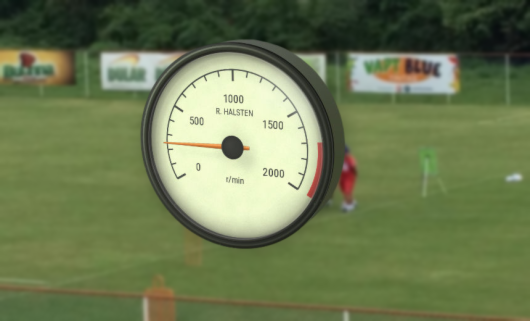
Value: 250rpm
